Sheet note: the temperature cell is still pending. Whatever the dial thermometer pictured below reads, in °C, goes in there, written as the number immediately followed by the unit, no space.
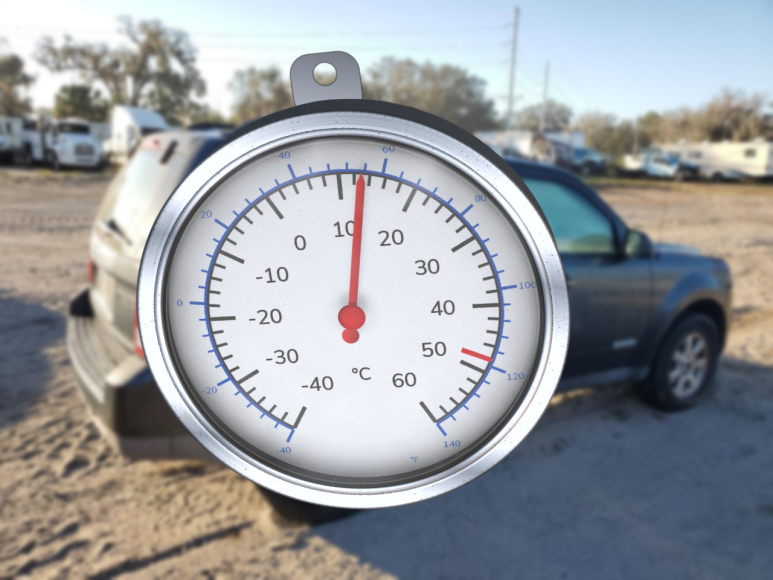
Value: 13°C
